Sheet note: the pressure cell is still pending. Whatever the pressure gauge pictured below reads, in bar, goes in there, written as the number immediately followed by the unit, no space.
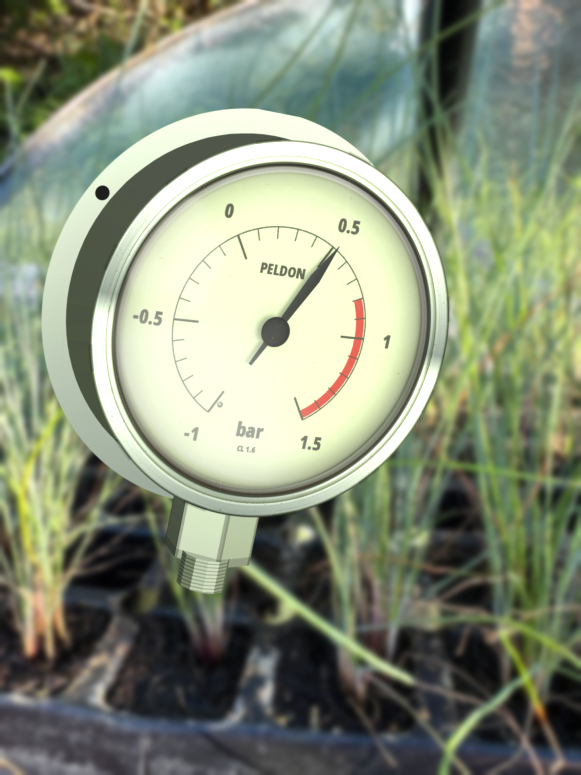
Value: 0.5bar
